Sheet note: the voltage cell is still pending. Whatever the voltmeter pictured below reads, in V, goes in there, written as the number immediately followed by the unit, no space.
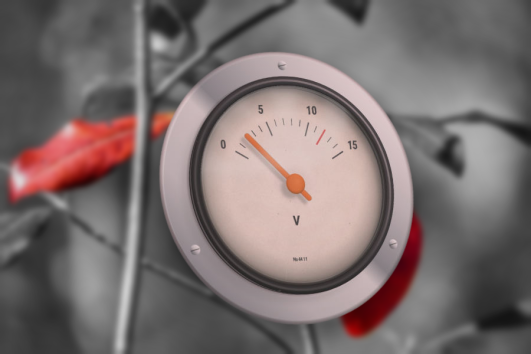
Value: 2V
